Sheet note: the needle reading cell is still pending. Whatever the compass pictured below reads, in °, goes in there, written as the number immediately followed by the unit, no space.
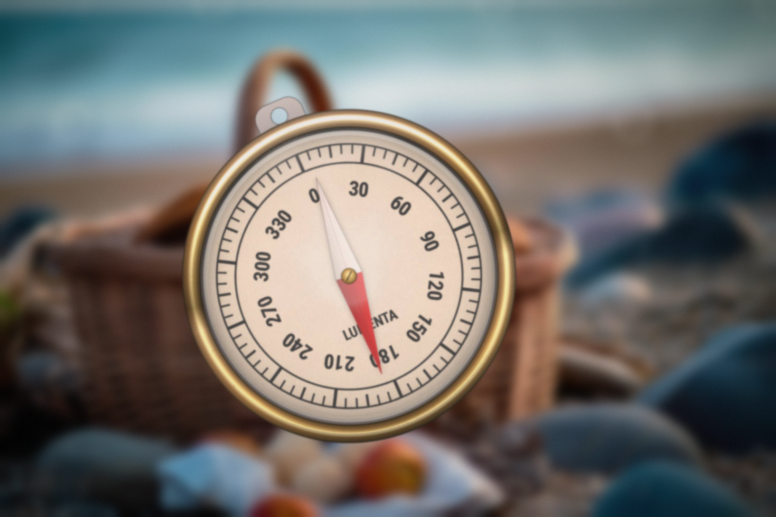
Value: 185°
